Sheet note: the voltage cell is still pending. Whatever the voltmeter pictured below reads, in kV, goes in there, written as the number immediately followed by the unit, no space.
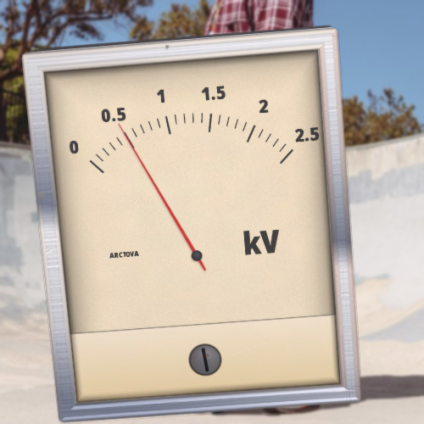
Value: 0.5kV
